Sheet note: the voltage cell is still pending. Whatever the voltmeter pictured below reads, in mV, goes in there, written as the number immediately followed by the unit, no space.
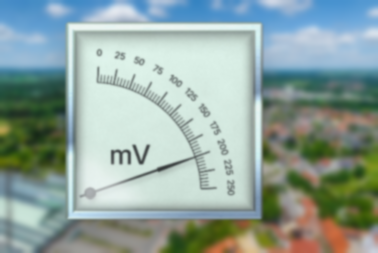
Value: 200mV
